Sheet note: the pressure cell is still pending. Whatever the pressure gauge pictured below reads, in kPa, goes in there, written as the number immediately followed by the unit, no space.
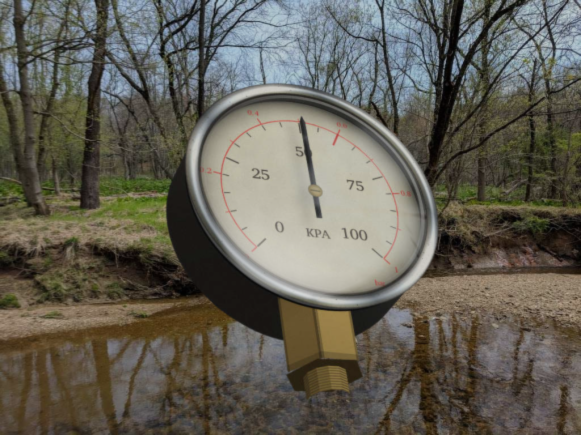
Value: 50kPa
